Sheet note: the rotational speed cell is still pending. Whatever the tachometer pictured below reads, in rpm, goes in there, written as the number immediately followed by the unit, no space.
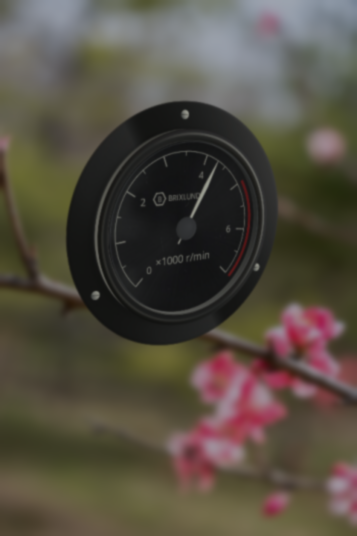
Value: 4250rpm
